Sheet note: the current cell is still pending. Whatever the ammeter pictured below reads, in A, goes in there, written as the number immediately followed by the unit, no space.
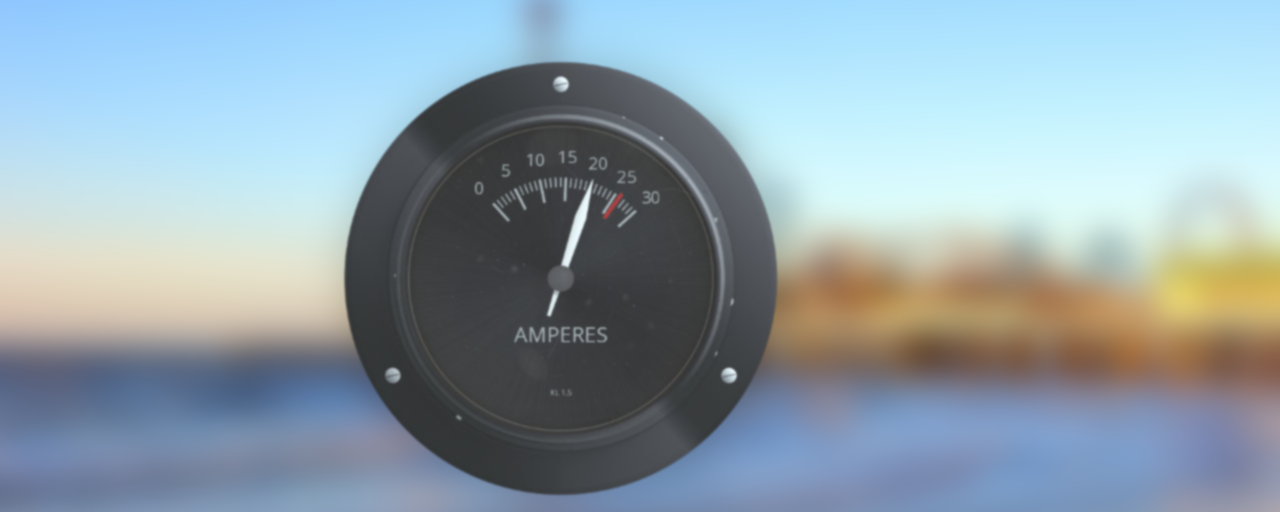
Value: 20A
